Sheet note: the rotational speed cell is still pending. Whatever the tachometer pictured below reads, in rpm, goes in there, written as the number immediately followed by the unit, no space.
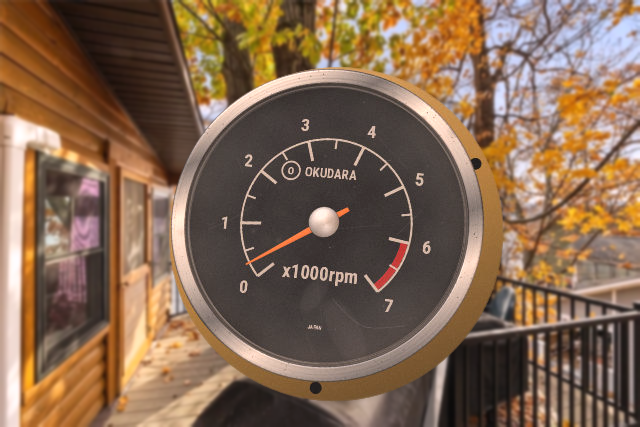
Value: 250rpm
